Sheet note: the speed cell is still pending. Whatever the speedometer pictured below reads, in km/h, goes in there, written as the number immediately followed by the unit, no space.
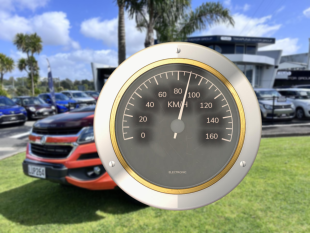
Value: 90km/h
